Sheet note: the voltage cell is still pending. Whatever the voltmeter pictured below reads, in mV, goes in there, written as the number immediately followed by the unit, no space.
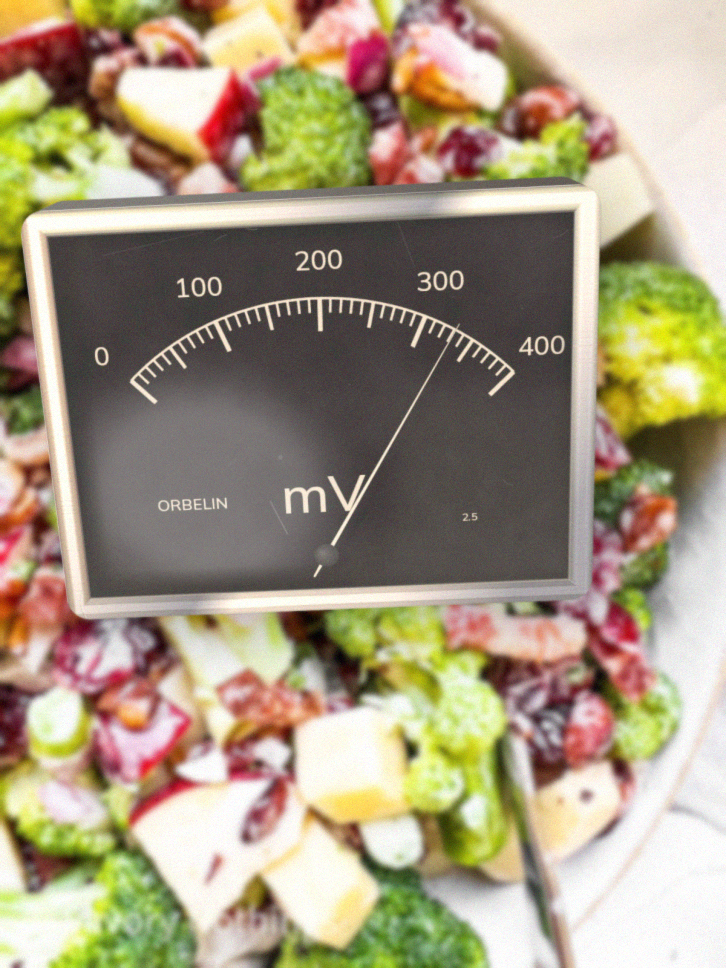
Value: 330mV
